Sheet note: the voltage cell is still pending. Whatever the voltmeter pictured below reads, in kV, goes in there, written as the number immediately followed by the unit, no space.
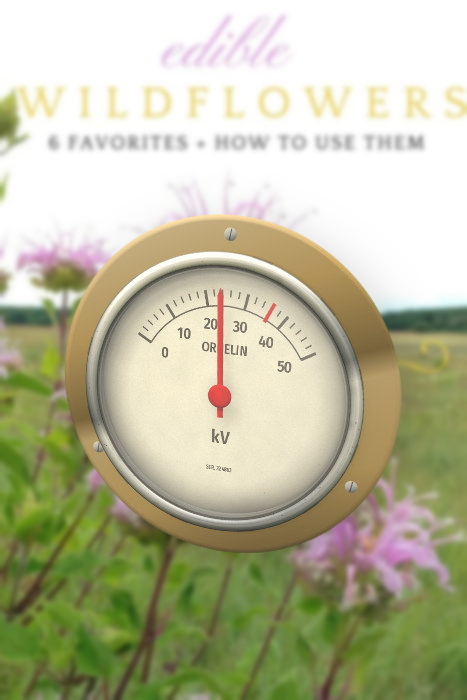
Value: 24kV
